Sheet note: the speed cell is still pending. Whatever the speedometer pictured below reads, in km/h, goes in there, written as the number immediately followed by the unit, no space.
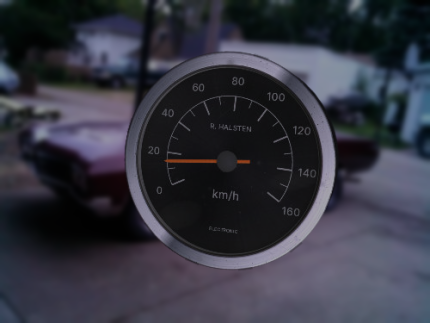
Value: 15km/h
